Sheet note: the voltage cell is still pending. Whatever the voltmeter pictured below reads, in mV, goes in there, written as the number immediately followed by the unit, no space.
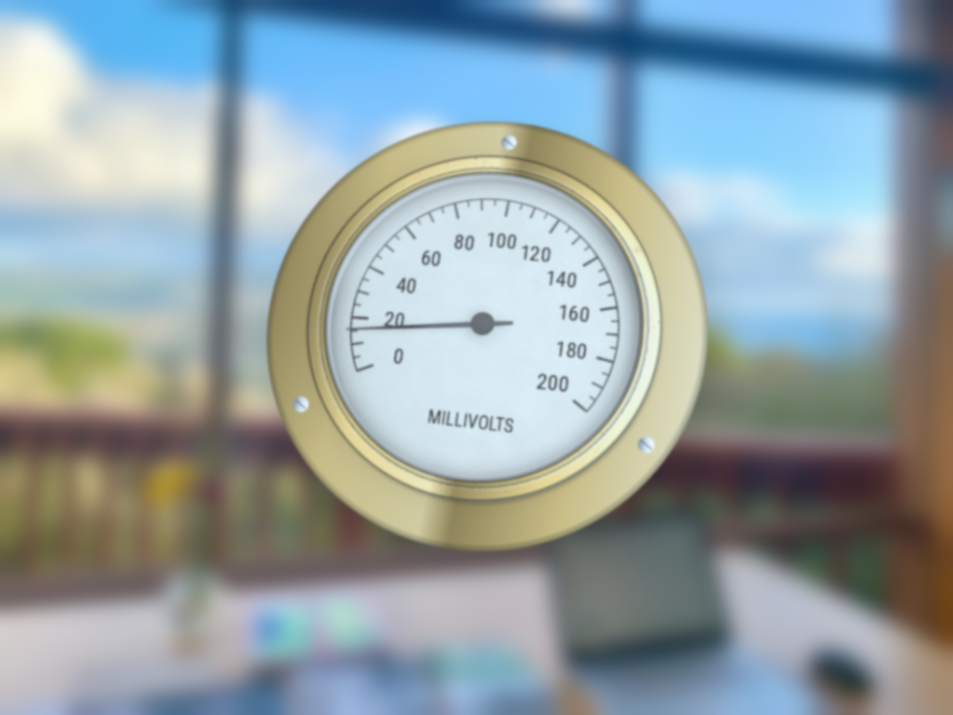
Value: 15mV
